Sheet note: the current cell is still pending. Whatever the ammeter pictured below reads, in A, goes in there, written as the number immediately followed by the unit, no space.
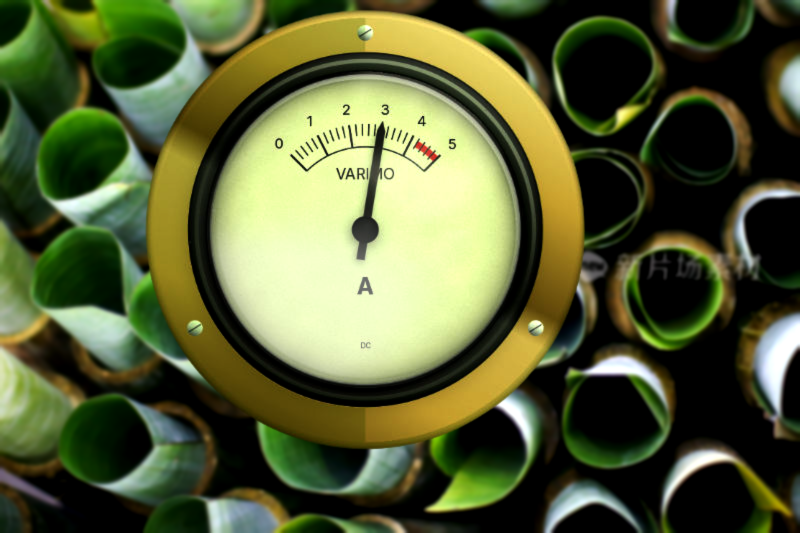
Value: 3A
